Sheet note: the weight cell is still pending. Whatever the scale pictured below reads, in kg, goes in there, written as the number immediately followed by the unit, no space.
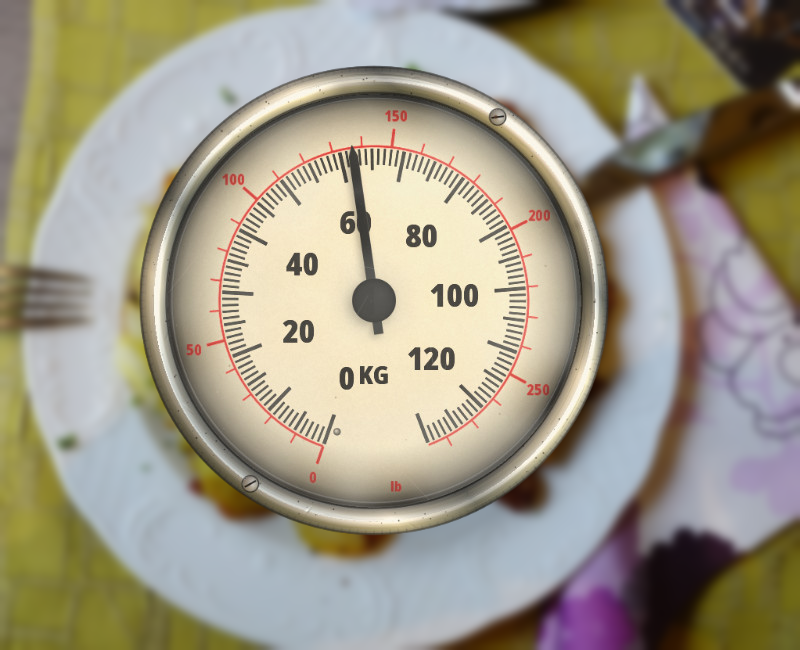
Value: 62kg
